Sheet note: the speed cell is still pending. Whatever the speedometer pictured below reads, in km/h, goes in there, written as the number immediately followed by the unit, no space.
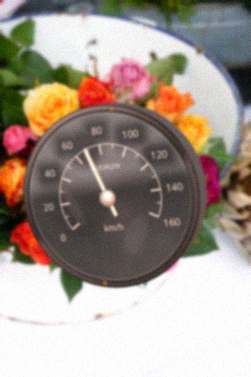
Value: 70km/h
